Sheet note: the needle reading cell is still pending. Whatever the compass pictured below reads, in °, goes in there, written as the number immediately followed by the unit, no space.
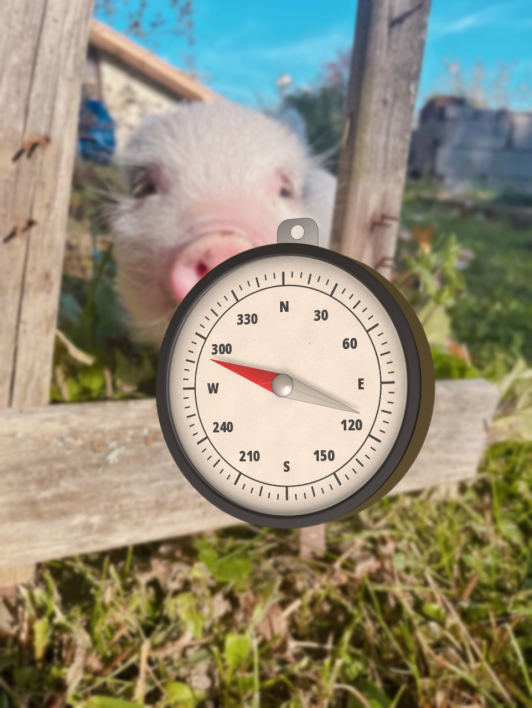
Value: 290°
